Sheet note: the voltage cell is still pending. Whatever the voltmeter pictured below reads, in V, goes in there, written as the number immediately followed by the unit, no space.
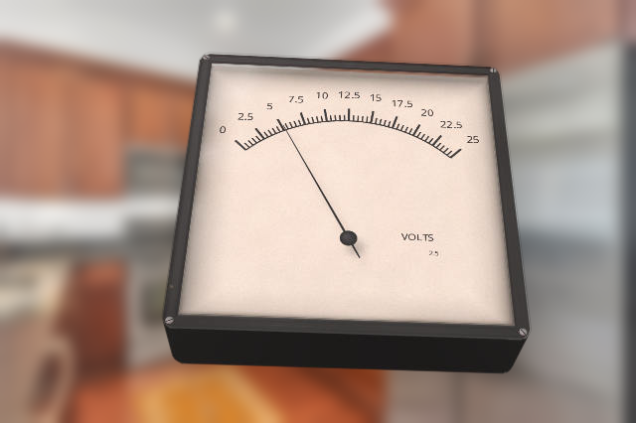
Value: 5V
